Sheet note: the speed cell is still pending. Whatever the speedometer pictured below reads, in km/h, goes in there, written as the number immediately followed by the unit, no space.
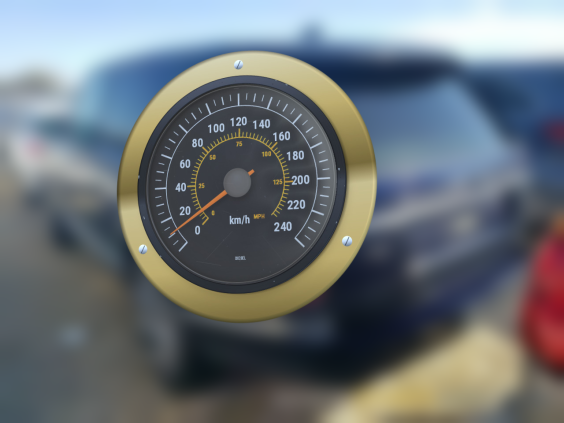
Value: 10km/h
